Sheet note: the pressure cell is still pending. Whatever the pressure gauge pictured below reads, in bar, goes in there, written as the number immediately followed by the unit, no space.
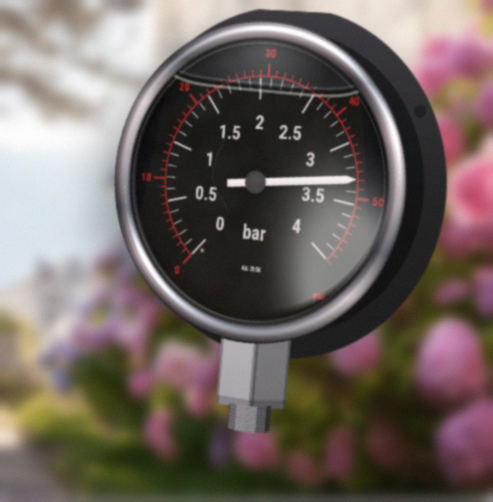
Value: 3.3bar
